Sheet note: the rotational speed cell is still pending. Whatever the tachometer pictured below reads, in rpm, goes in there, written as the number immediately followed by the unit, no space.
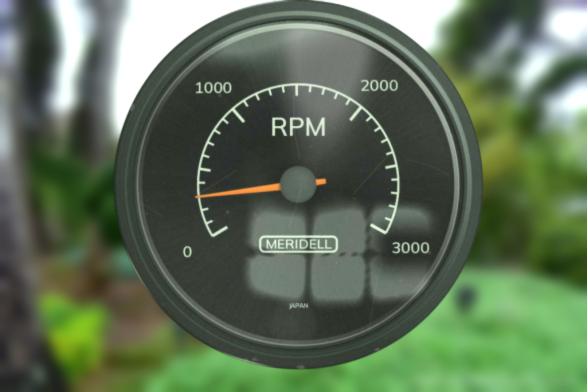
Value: 300rpm
